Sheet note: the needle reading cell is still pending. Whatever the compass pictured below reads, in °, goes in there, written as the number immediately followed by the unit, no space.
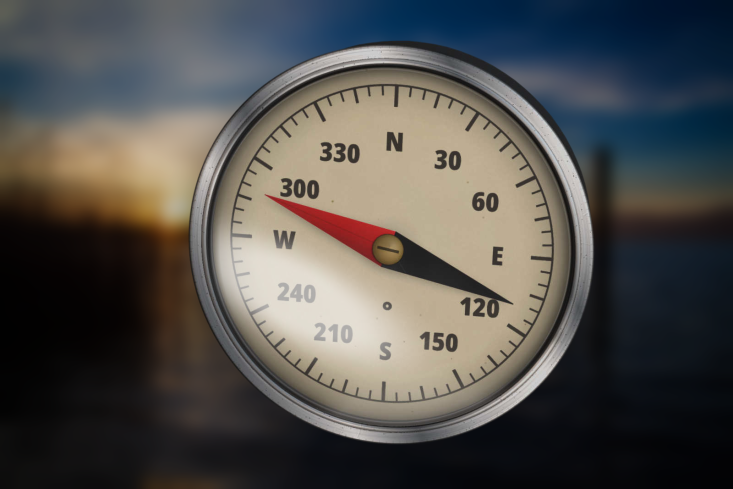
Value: 290°
